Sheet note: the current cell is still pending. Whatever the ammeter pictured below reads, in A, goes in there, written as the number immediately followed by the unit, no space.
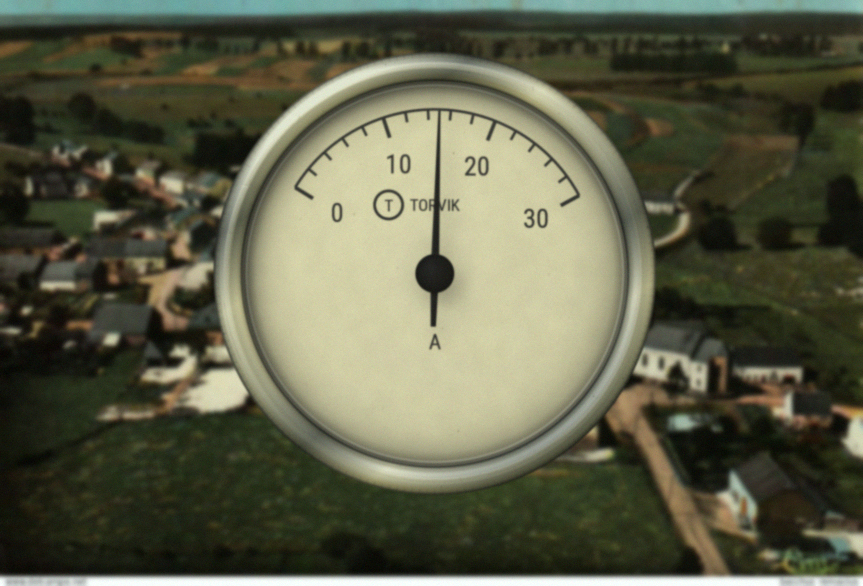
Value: 15A
